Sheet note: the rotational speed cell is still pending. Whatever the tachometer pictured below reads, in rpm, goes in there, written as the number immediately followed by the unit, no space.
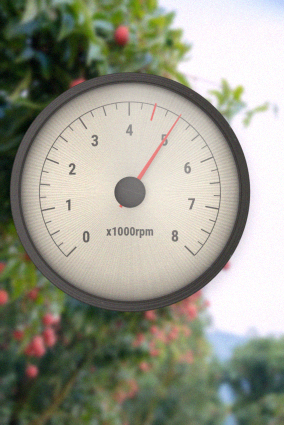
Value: 5000rpm
